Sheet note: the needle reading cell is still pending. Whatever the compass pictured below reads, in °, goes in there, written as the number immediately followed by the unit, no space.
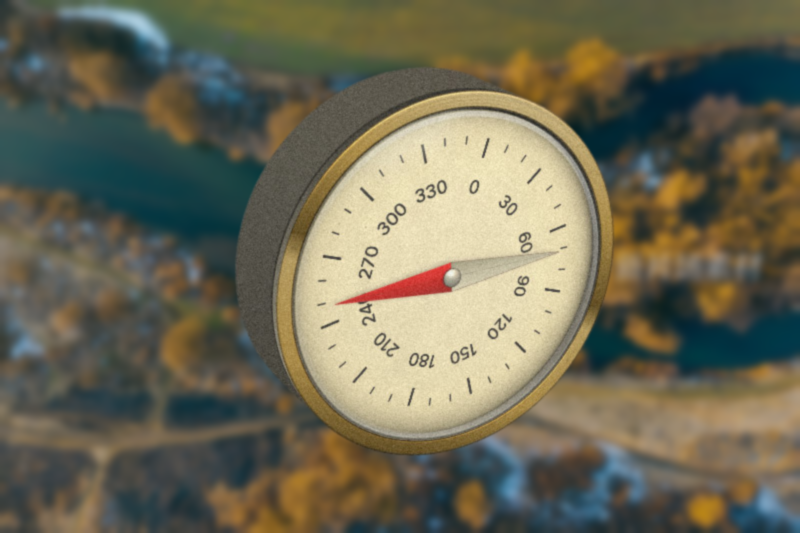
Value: 250°
